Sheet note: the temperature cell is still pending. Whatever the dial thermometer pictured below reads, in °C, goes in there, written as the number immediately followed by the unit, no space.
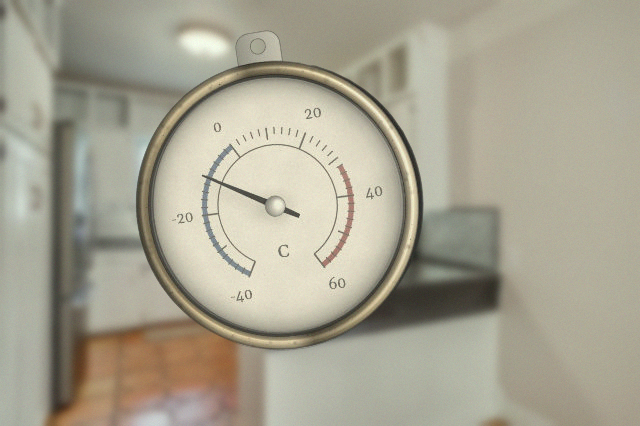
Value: -10°C
